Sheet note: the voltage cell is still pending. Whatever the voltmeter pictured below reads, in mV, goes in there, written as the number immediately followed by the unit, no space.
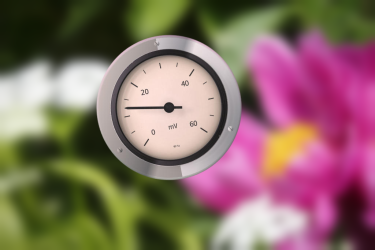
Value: 12.5mV
